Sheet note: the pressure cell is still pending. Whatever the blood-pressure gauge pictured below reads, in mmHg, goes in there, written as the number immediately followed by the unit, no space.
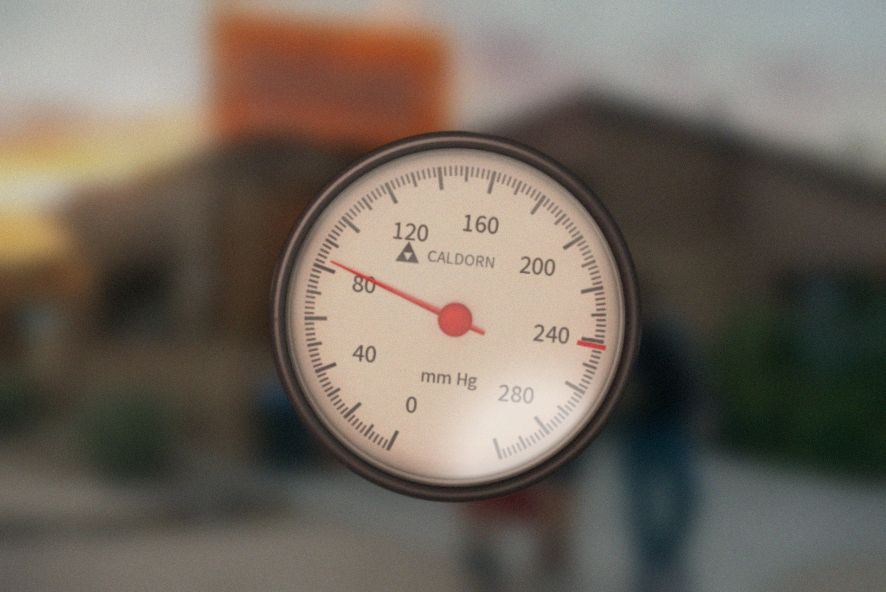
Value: 84mmHg
